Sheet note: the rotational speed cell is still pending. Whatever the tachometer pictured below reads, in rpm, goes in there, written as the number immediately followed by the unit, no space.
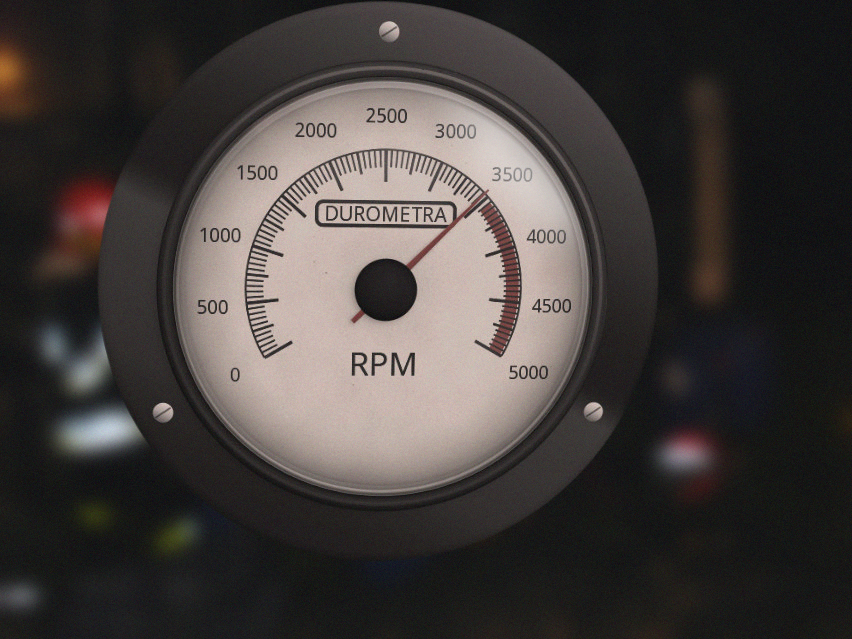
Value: 3450rpm
